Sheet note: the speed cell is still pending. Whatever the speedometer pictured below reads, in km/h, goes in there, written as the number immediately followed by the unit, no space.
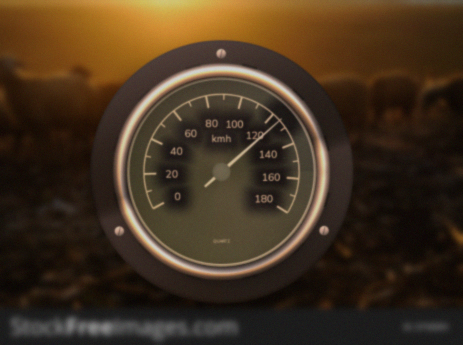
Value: 125km/h
